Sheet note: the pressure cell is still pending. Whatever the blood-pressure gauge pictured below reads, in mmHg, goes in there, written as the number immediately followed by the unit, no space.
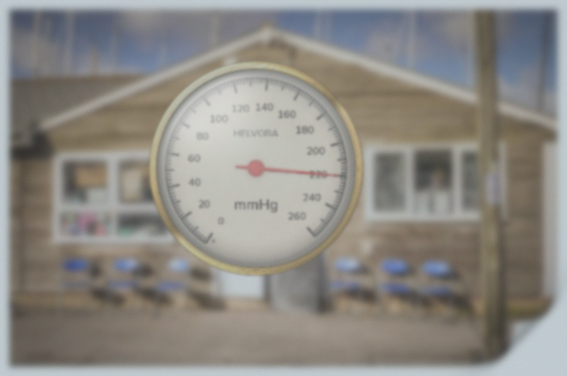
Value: 220mmHg
